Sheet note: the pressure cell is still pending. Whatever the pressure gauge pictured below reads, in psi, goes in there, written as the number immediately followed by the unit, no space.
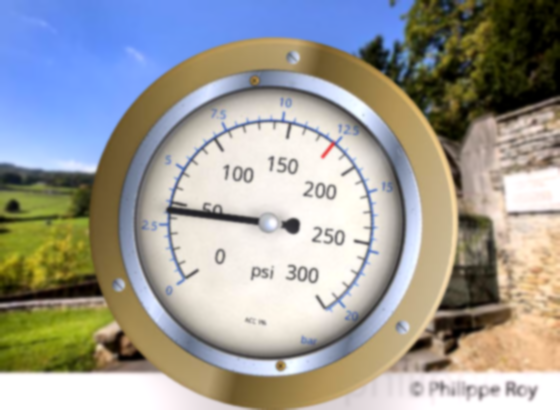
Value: 45psi
